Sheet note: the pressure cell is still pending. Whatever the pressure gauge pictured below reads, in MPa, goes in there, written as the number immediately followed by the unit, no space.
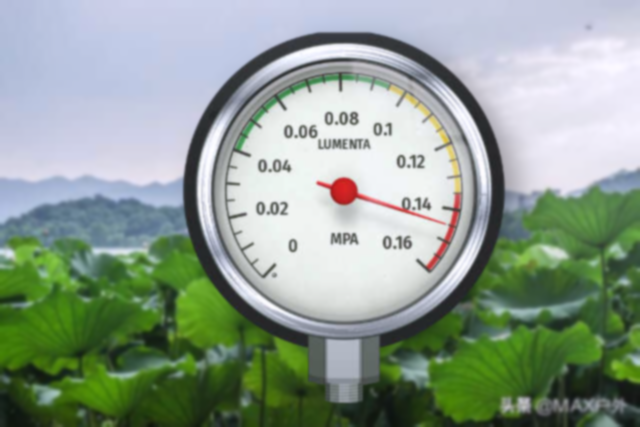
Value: 0.145MPa
